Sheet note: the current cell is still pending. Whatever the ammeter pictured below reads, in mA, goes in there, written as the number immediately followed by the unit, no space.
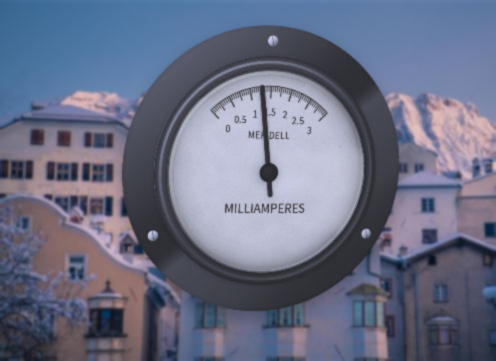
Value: 1.25mA
